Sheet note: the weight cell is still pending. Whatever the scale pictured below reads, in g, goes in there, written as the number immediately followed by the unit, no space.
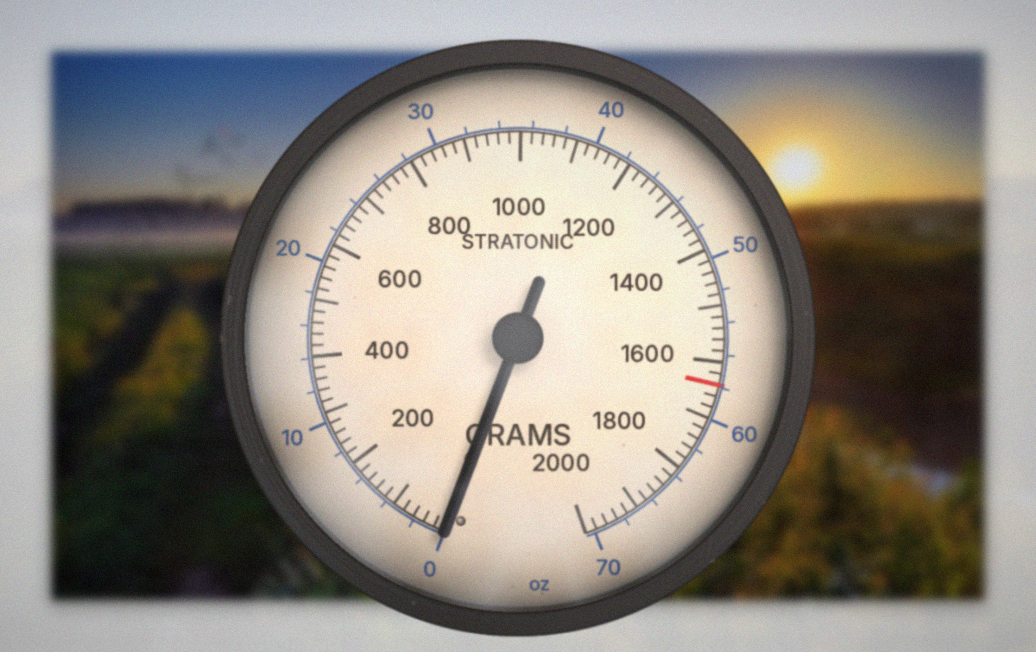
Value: 0g
